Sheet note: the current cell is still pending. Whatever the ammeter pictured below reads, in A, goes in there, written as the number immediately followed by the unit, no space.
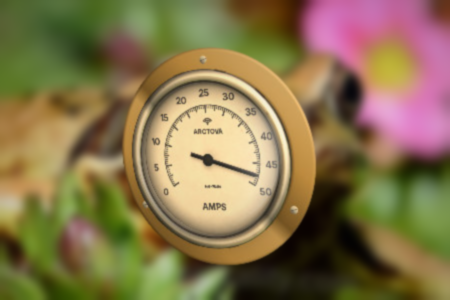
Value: 47.5A
